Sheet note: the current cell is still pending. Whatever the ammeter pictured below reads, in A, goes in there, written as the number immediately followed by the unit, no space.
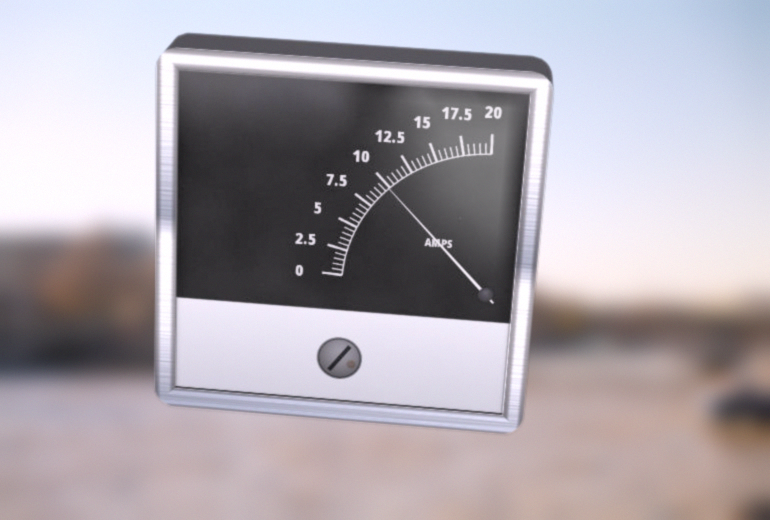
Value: 10A
